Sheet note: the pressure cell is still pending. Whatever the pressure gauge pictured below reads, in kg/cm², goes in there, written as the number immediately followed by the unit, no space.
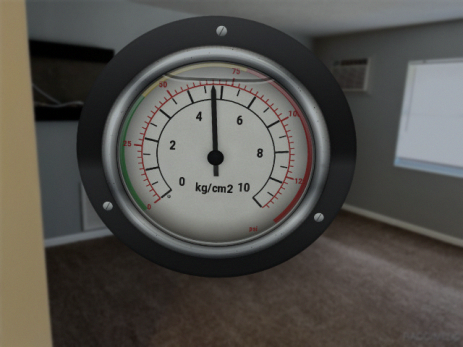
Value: 4.75kg/cm²
